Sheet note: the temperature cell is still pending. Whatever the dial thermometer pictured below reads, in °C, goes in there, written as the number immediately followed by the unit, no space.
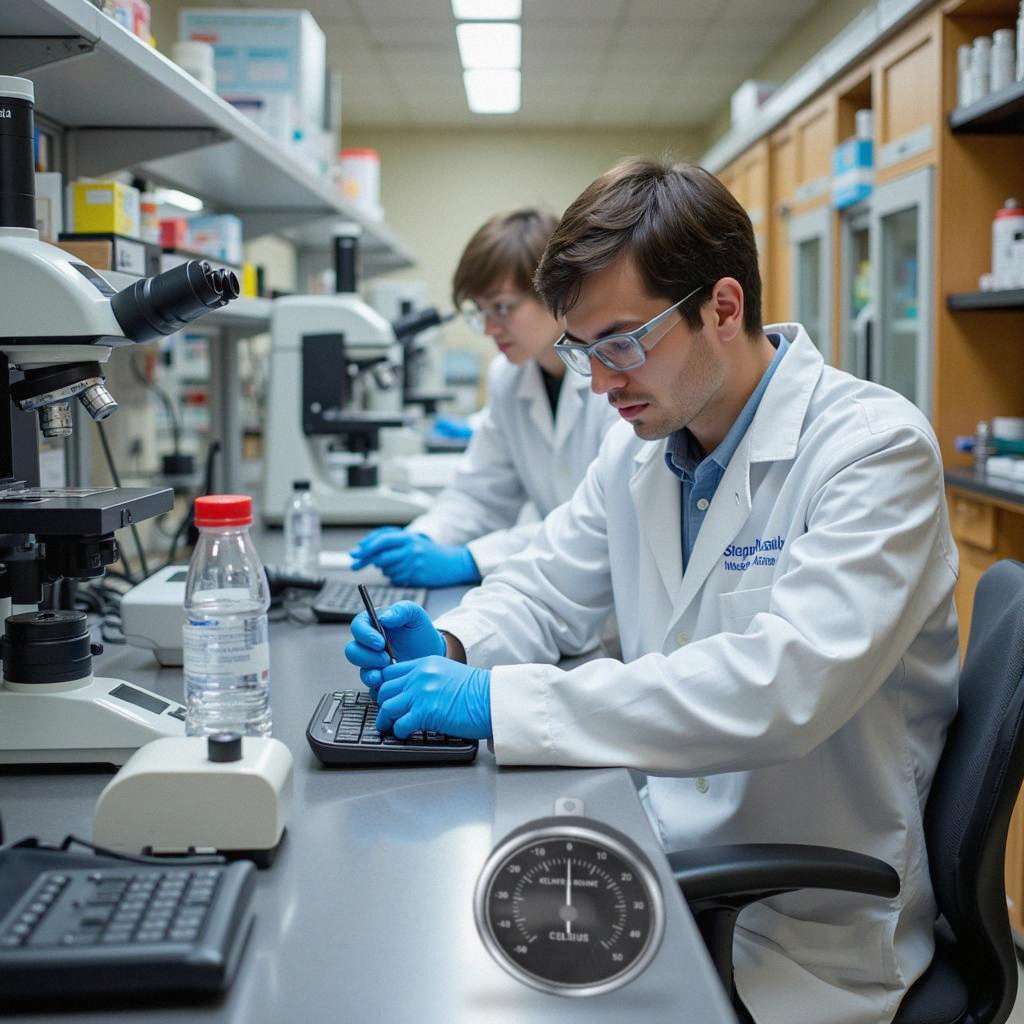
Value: 0°C
